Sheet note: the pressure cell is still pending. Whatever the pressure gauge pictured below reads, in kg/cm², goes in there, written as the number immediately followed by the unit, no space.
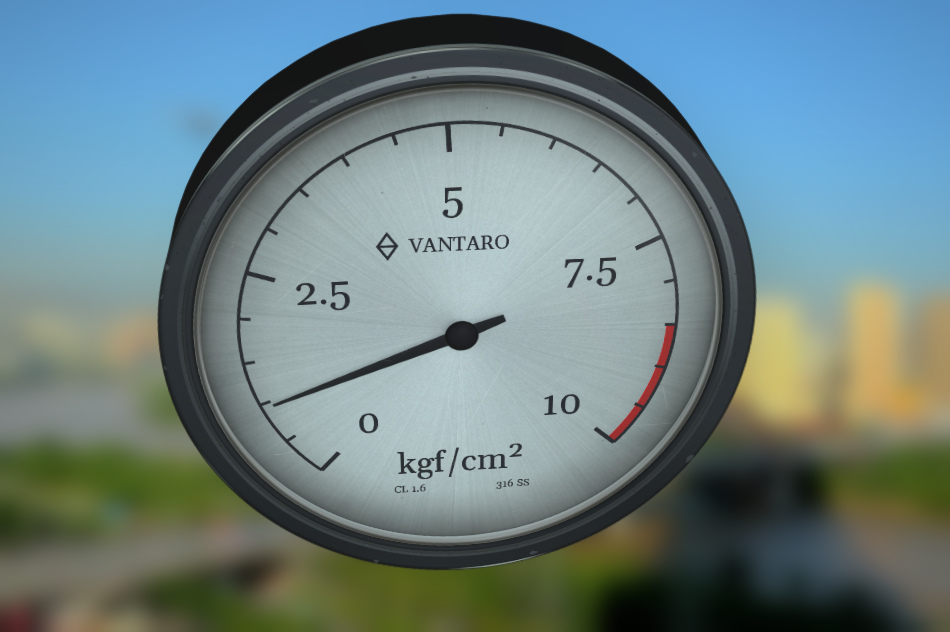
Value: 1kg/cm²
